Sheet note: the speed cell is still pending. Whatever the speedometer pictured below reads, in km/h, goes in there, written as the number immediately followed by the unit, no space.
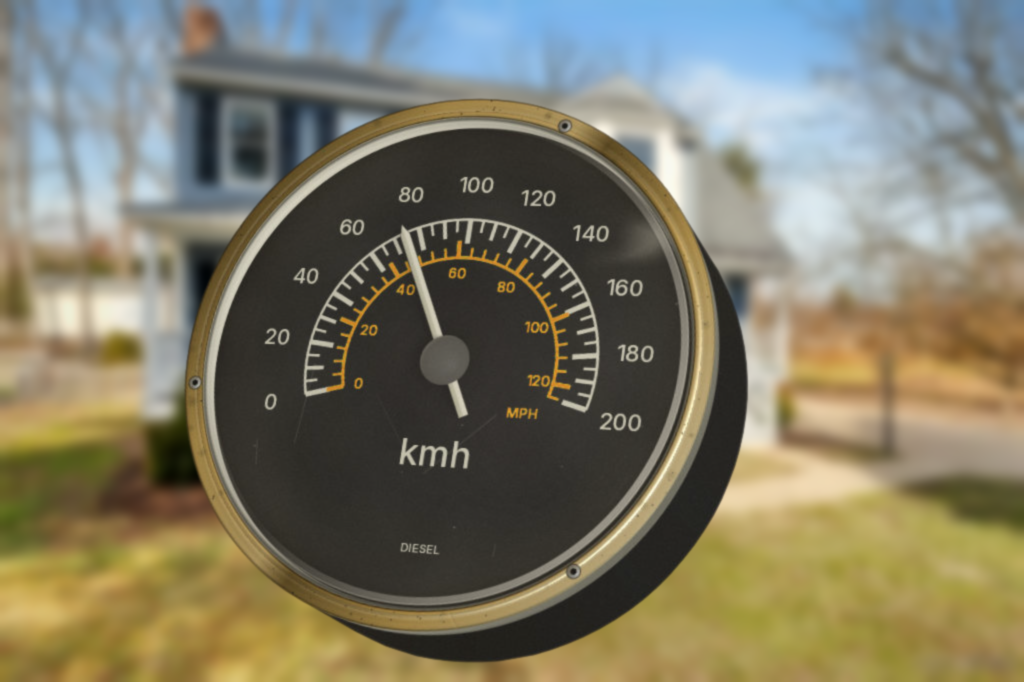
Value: 75km/h
